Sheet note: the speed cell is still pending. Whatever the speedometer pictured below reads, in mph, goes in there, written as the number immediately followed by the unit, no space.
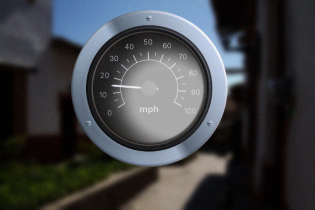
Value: 15mph
